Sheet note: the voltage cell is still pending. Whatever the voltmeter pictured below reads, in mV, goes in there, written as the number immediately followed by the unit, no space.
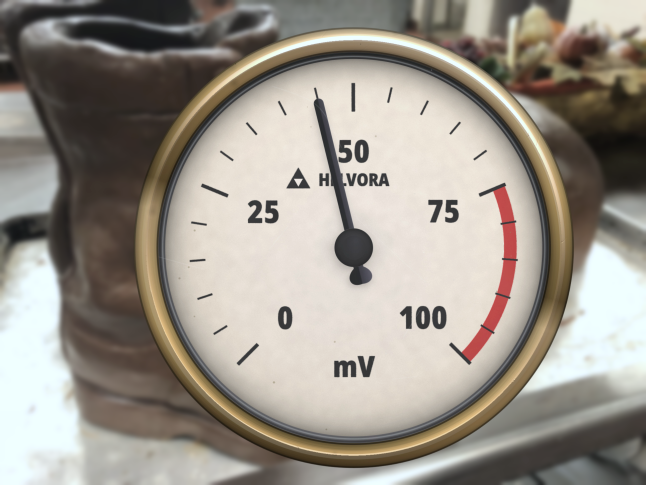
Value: 45mV
